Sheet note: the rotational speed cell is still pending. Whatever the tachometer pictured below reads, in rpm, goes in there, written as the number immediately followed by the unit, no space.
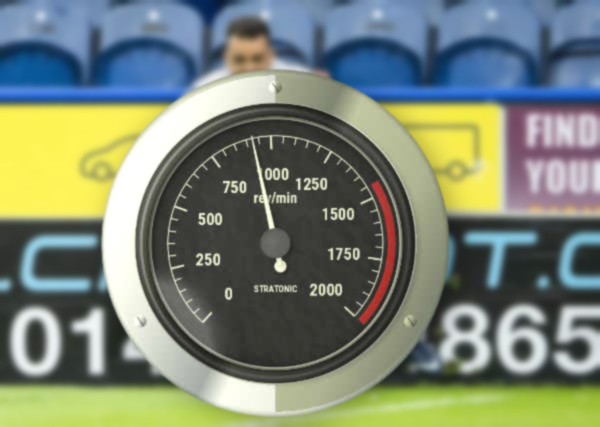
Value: 925rpm
